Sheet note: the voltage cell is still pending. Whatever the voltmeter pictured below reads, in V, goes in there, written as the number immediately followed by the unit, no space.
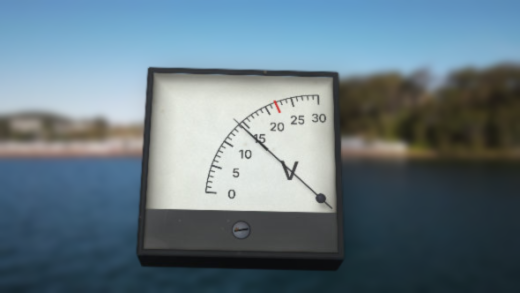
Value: 14V
